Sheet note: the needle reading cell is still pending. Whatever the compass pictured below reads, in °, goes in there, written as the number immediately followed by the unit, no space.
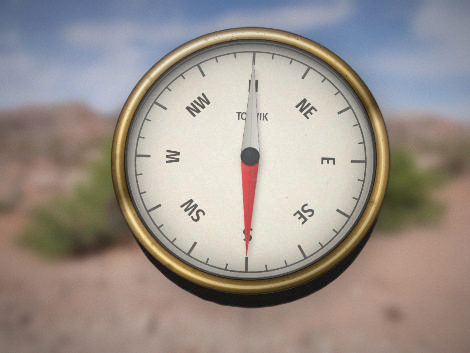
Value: 180°
